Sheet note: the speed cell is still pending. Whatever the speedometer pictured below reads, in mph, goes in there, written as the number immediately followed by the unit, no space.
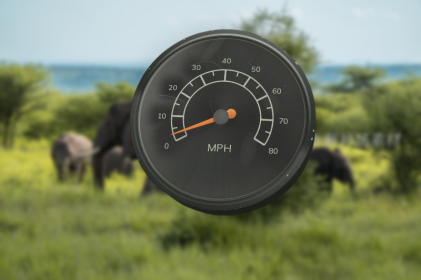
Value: 2.5mph
